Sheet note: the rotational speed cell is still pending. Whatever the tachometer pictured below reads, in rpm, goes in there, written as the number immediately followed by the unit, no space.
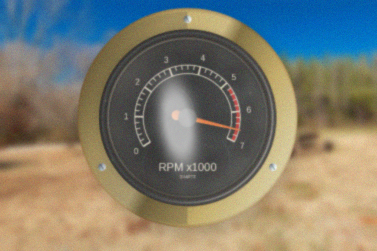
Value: 6600rpm
